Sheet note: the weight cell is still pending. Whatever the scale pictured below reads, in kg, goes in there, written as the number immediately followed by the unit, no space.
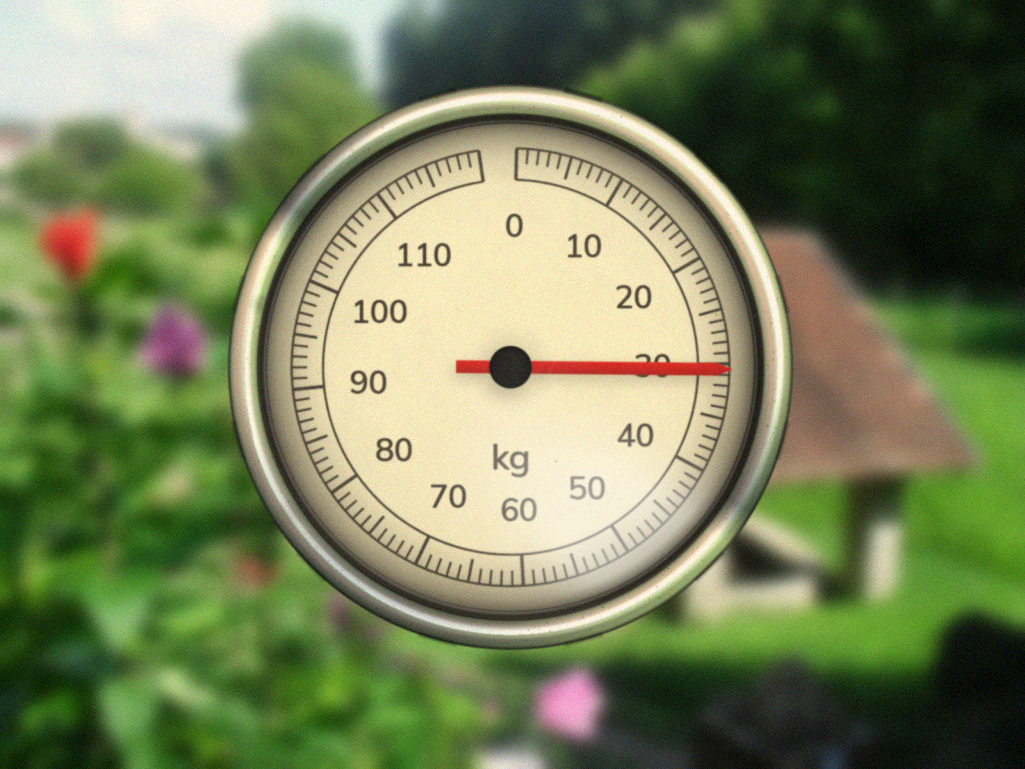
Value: 30.5kg
